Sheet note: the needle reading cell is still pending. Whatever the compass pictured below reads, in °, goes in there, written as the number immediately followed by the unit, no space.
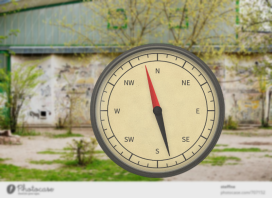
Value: 345°
